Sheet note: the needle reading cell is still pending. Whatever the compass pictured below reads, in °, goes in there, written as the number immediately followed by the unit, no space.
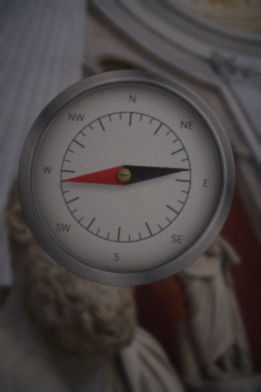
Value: 260°
